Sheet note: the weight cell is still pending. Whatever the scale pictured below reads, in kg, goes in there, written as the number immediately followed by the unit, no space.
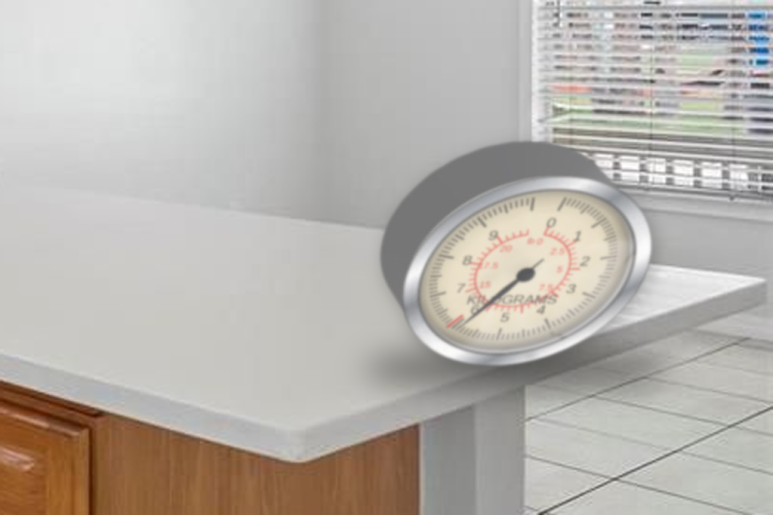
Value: 6kg
